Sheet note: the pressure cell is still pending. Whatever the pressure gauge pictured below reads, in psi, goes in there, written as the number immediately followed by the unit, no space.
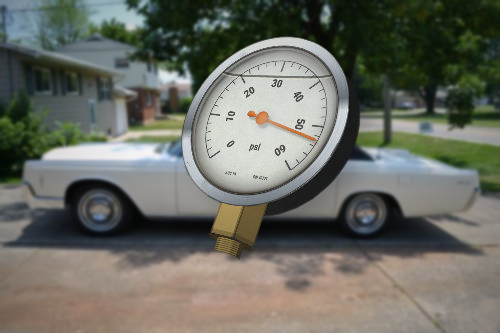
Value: 53psi
